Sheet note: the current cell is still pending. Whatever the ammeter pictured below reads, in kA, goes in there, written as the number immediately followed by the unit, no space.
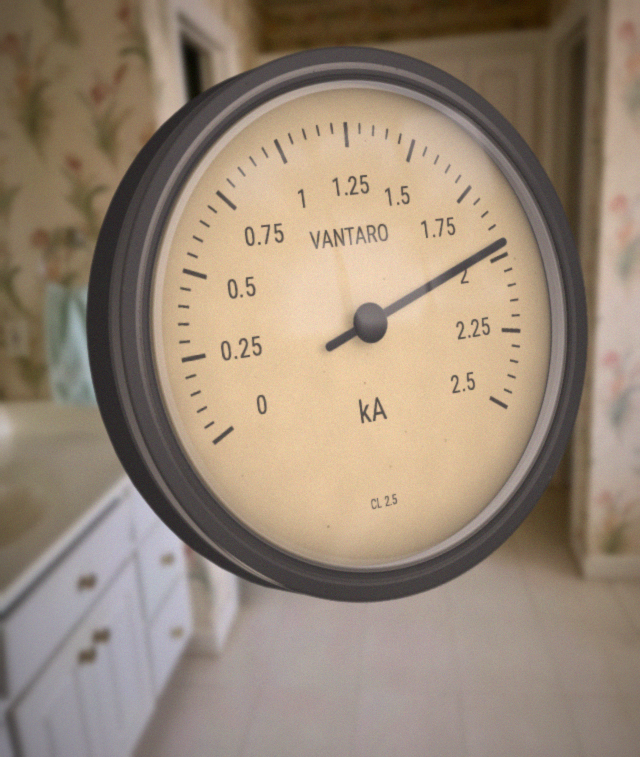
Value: 1.95kA
